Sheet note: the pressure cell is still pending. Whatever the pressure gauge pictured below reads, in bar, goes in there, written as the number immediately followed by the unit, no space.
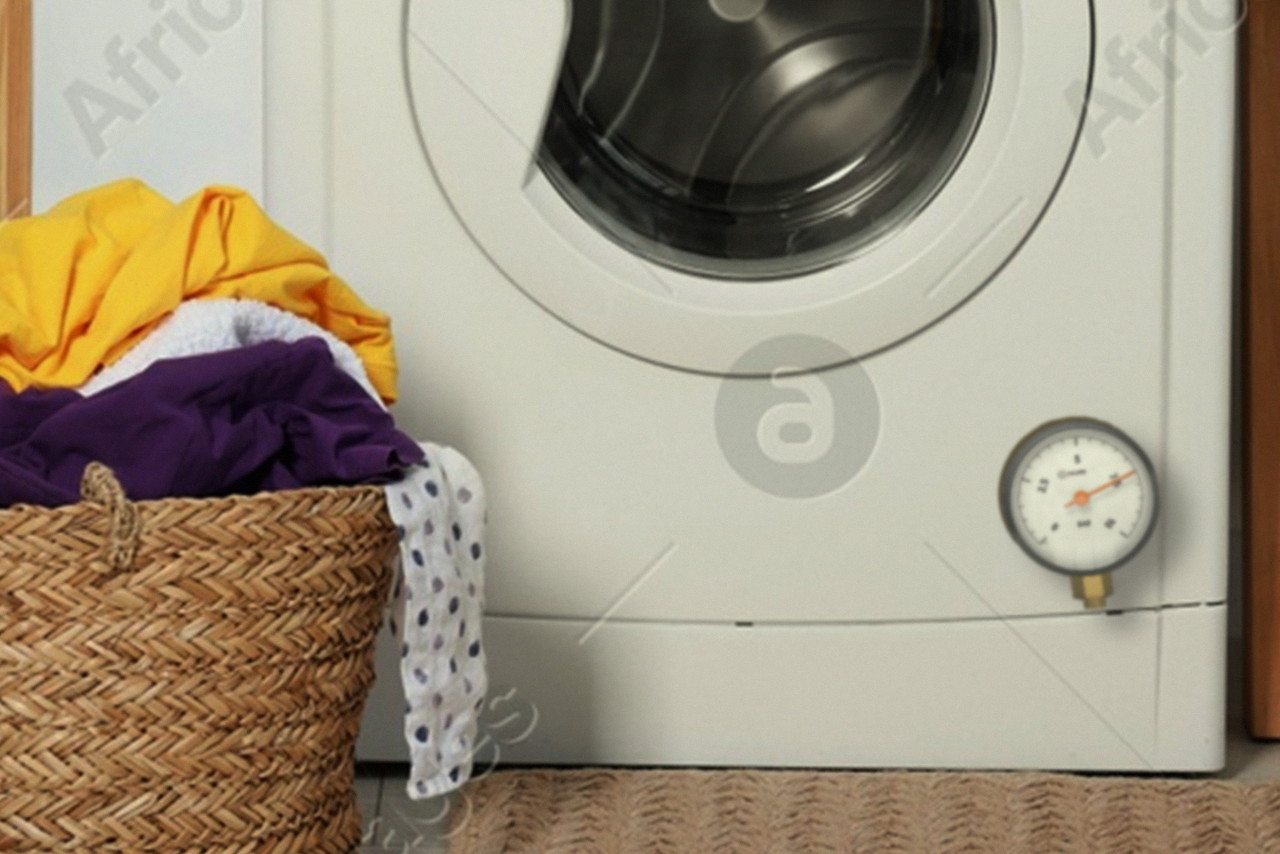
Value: 7.5bar
